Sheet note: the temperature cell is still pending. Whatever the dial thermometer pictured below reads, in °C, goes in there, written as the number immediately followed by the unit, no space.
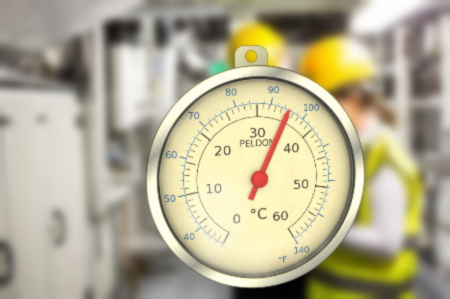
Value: 35°C
